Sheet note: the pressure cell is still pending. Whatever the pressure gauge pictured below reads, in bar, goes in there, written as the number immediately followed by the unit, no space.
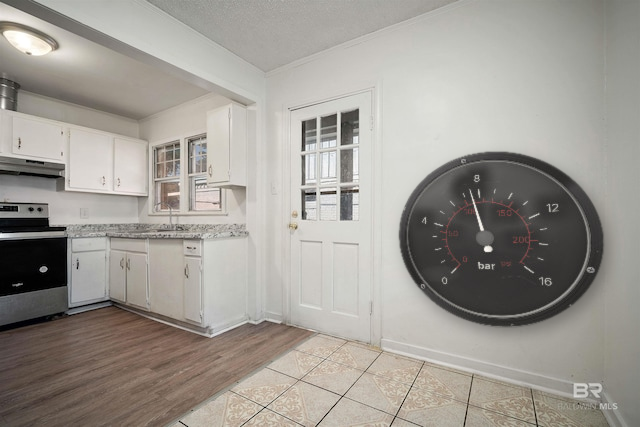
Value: 7.5bar
